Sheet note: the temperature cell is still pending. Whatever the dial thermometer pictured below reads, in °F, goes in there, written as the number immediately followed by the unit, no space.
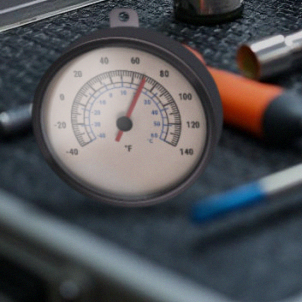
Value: 70°F
